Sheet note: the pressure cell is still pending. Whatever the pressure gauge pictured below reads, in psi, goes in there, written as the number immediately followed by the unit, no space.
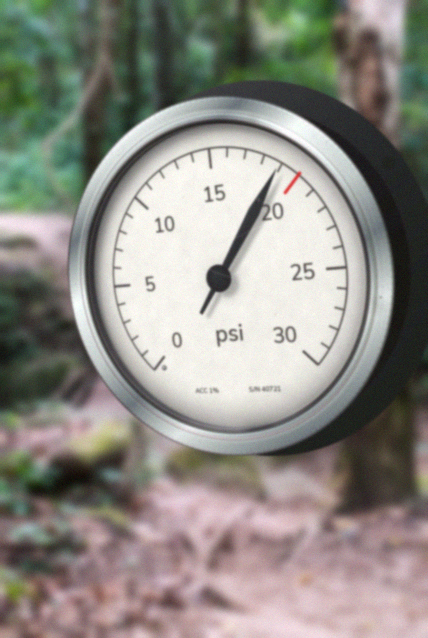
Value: 19psi
